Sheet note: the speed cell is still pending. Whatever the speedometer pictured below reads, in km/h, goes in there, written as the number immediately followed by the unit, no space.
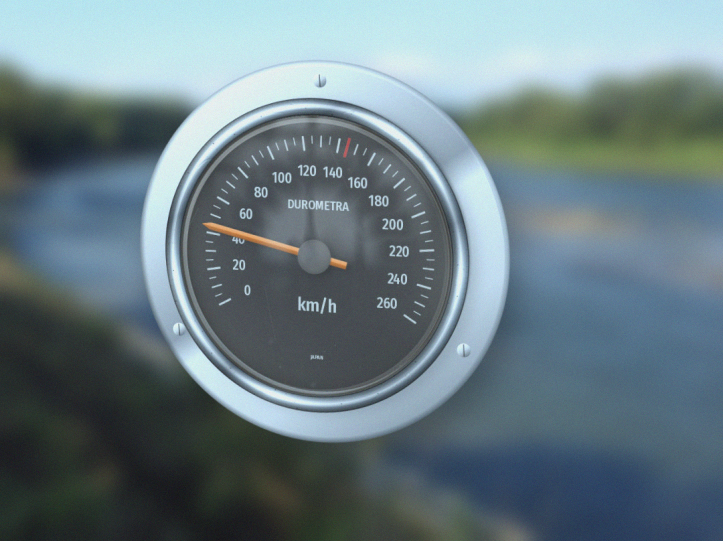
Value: 45km/h
